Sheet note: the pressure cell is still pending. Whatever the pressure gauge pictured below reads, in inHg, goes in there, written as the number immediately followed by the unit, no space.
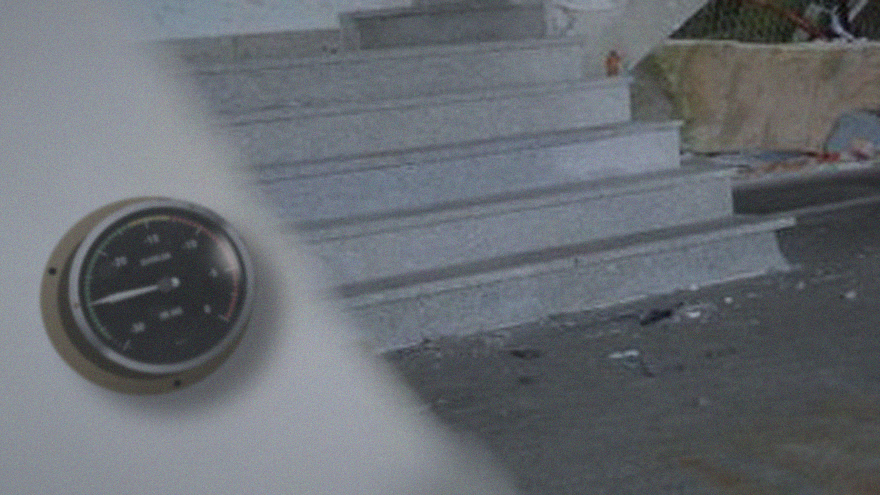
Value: -25inHg
